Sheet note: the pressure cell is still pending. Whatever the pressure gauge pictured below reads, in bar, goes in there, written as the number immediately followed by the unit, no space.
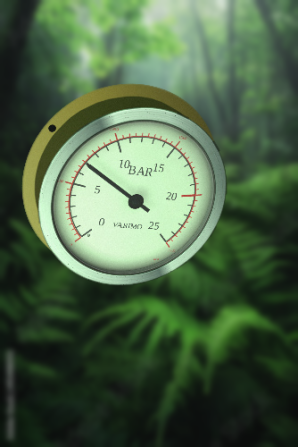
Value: 7bar
